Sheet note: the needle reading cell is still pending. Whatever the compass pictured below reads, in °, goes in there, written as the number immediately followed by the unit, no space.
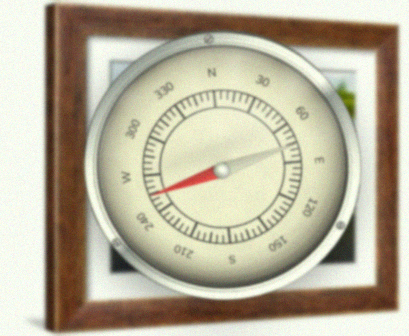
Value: 255°
